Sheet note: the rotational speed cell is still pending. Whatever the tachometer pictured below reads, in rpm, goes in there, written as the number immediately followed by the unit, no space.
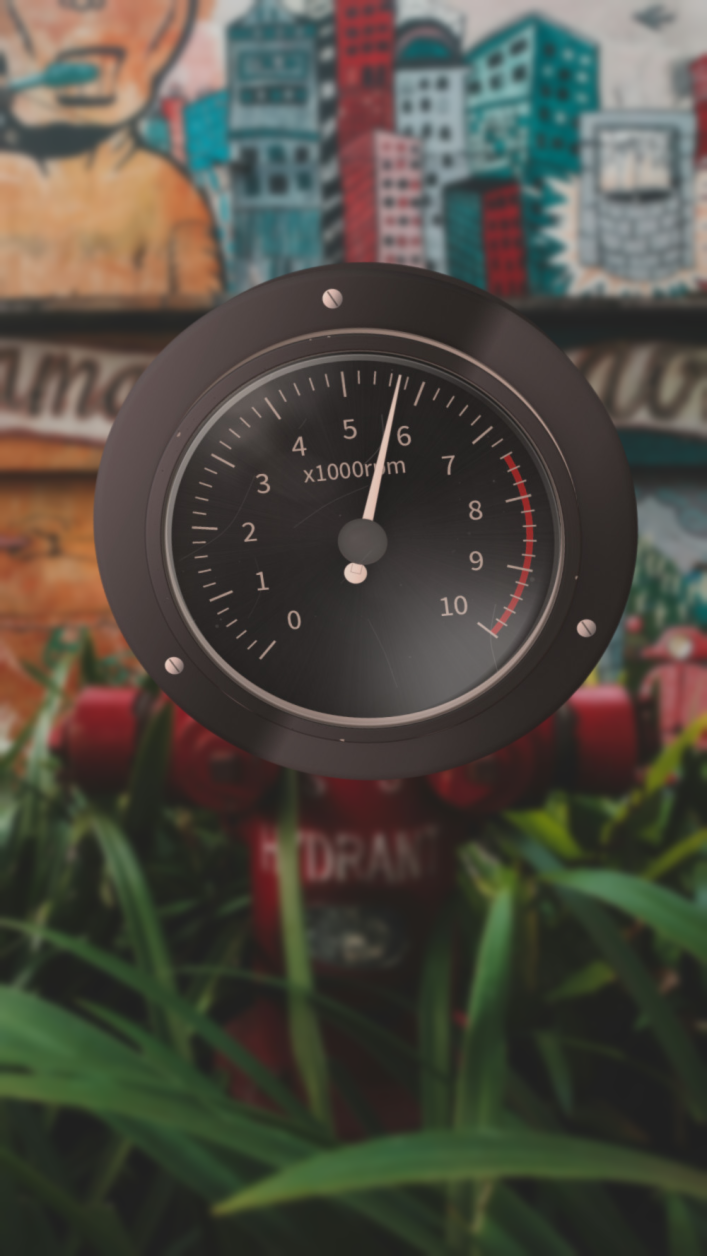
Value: 5700rpm
